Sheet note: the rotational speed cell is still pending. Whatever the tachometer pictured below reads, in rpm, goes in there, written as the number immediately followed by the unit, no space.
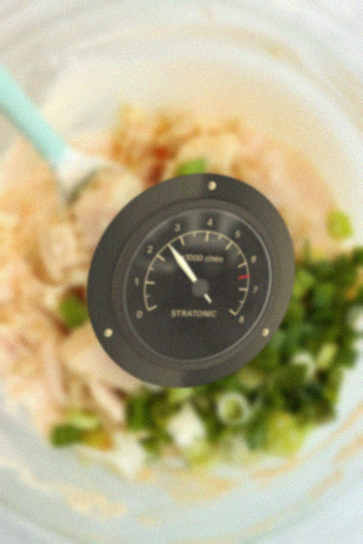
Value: 2500rpm
